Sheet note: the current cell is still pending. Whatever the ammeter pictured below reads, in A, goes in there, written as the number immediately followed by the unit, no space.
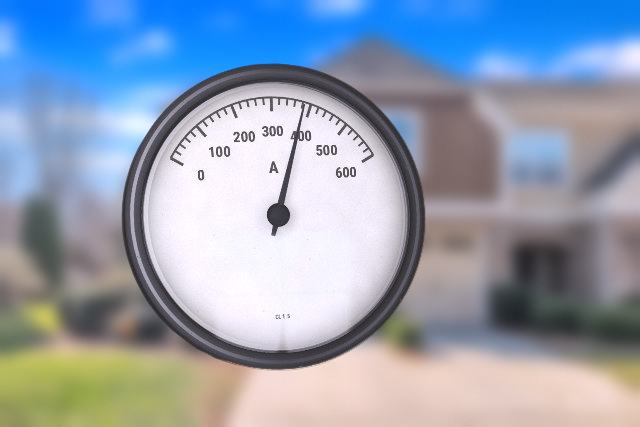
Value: 380A
